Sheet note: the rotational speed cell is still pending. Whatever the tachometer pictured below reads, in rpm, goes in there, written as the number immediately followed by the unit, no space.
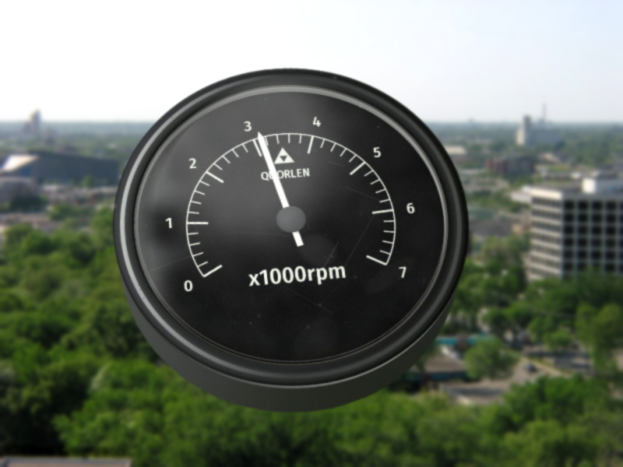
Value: 3100rpm
